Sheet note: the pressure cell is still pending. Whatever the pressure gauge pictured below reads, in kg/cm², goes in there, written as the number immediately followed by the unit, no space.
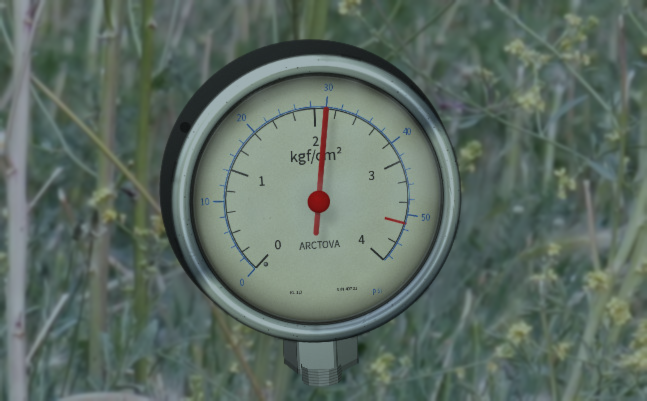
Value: 2.1kg/cm²
